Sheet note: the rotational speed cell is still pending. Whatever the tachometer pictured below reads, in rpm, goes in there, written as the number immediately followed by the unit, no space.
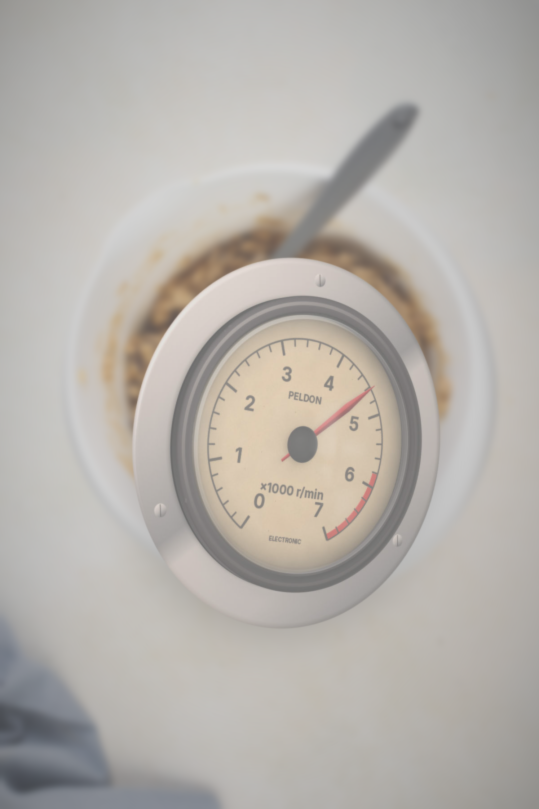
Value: 4600rpm
